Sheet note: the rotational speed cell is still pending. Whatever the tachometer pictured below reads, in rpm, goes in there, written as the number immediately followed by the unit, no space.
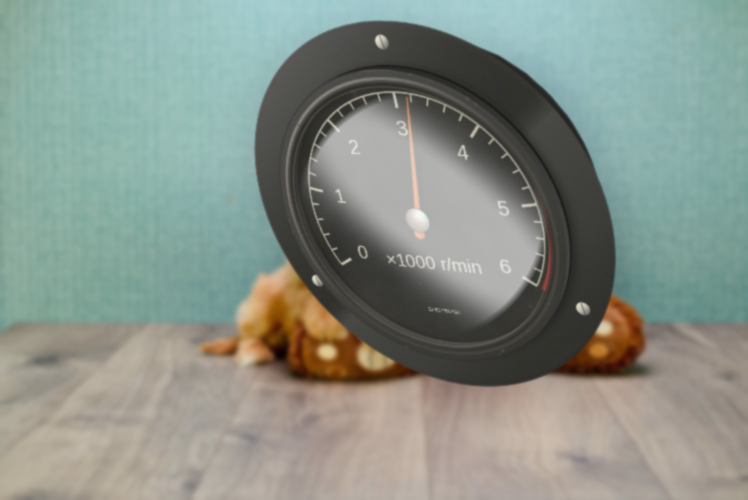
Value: 3200rpm
